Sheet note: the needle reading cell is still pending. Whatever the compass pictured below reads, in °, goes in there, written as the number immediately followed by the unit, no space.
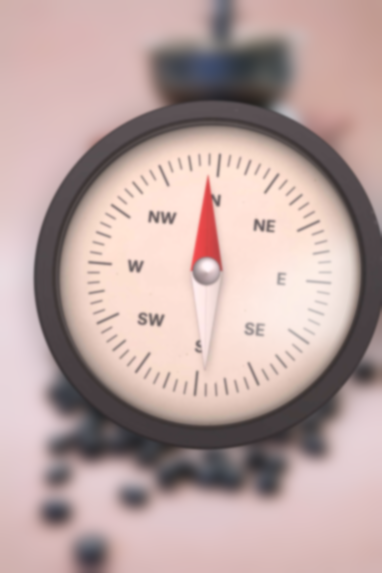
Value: 355°
